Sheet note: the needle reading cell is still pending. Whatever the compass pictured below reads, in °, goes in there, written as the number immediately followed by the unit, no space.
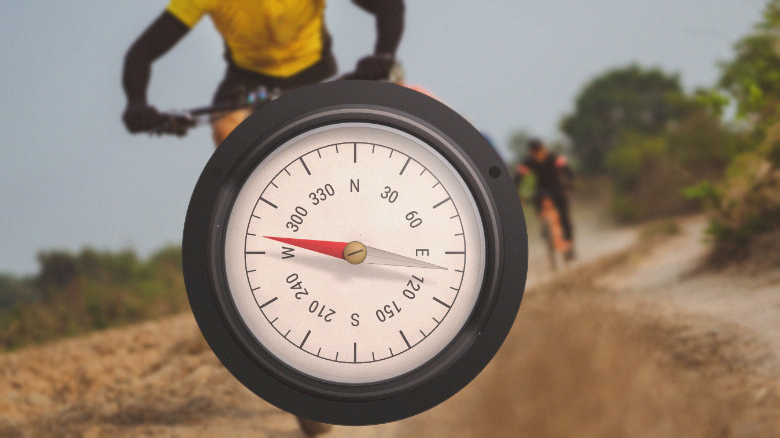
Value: 280°
